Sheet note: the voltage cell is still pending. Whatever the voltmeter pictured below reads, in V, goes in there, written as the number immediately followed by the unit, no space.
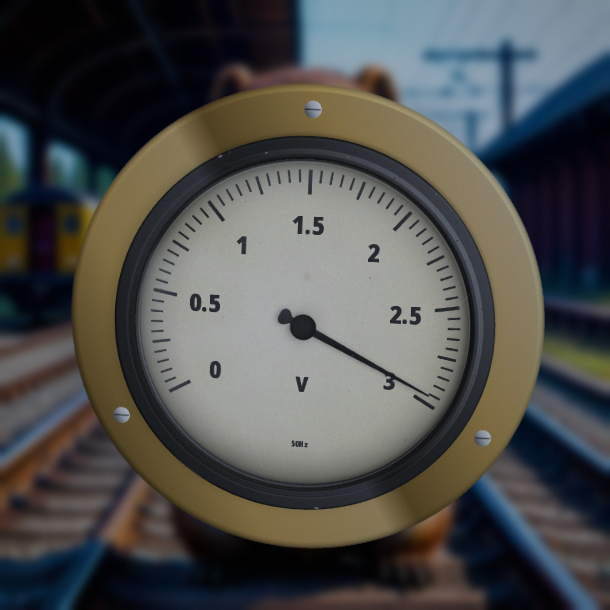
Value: 2.95V
